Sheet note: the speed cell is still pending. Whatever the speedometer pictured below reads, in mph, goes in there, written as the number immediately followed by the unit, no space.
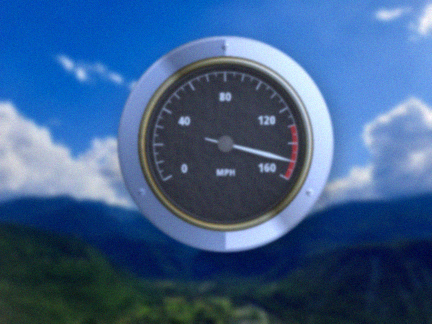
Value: 150mph
